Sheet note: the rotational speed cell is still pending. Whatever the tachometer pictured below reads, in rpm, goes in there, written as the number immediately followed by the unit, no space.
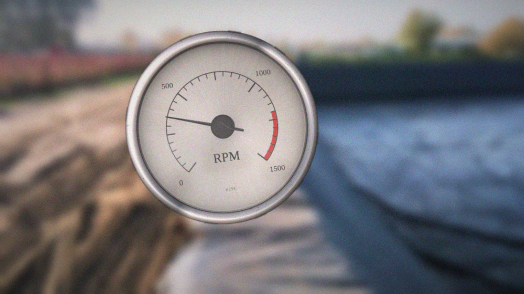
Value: 350rpm
